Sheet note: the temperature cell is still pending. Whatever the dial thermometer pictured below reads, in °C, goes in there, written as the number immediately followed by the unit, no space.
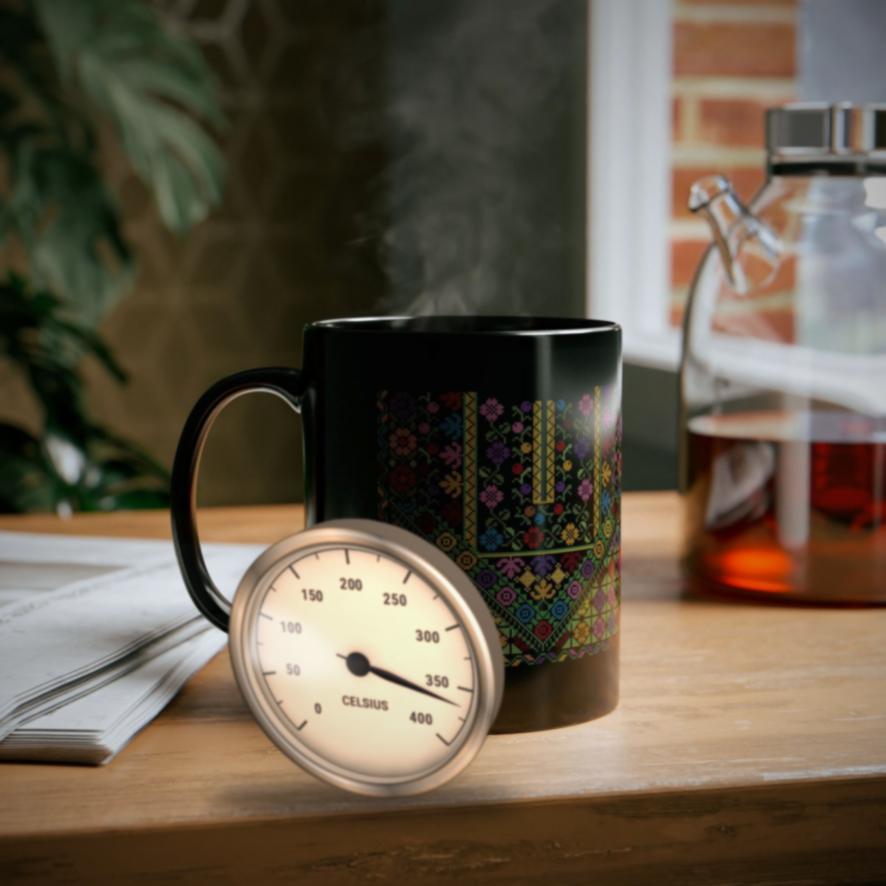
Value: 362.5°C
